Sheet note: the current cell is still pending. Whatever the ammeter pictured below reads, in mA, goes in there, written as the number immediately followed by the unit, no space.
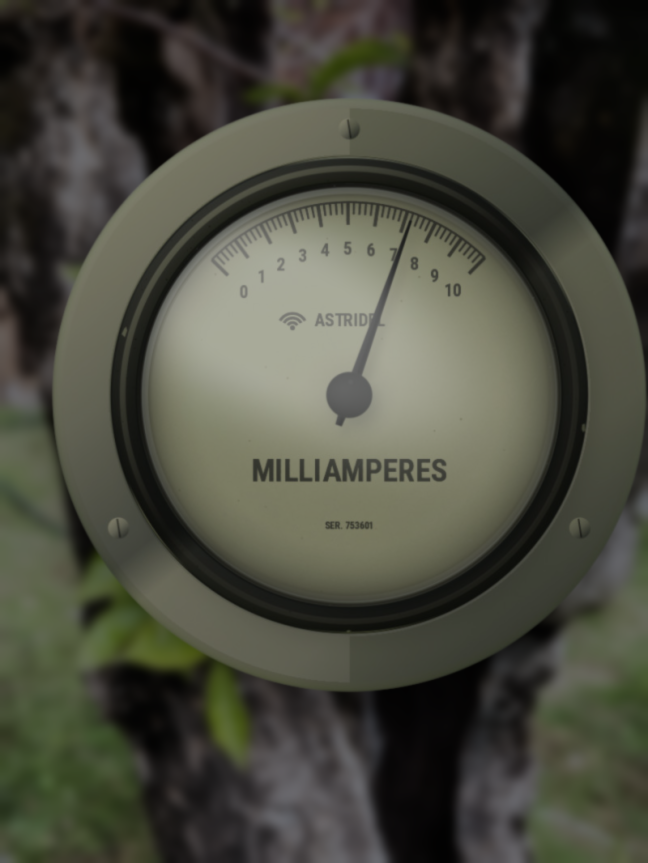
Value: 7.2mA
